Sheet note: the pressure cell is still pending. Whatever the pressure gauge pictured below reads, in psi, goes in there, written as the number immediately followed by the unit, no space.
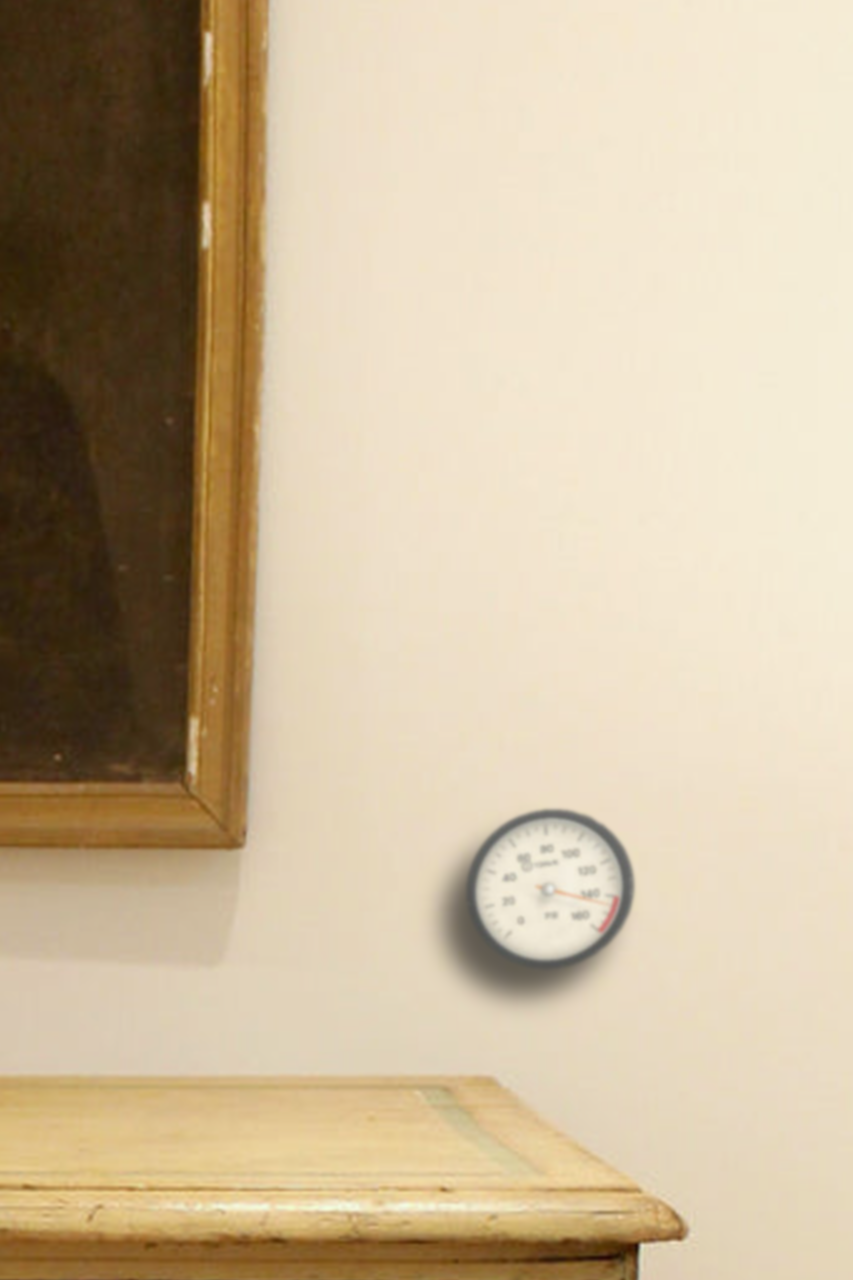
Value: 145psi
